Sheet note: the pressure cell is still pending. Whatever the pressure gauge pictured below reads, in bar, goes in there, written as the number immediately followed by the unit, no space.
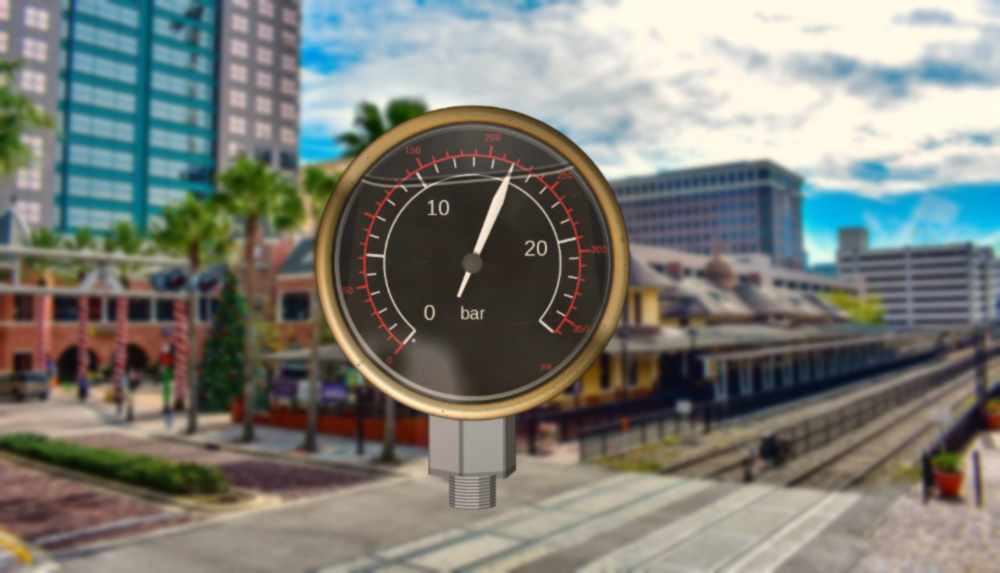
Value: 15bar
